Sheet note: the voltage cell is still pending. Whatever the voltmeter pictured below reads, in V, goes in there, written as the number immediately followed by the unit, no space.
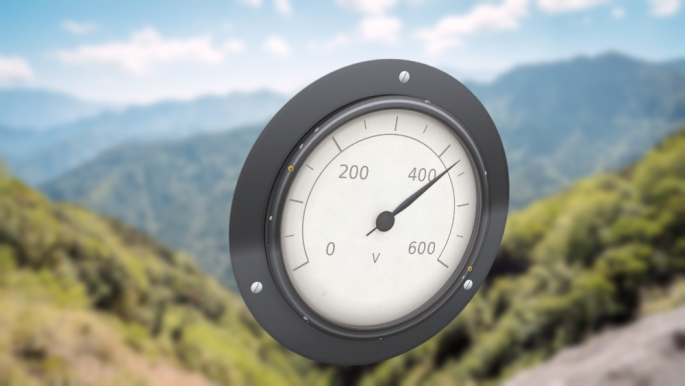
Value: 425V
